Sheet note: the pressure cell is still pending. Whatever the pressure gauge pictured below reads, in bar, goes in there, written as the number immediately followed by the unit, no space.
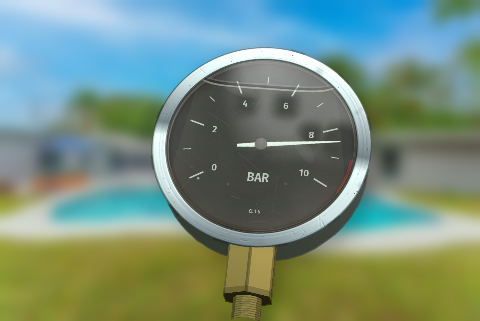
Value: 8.5bar
